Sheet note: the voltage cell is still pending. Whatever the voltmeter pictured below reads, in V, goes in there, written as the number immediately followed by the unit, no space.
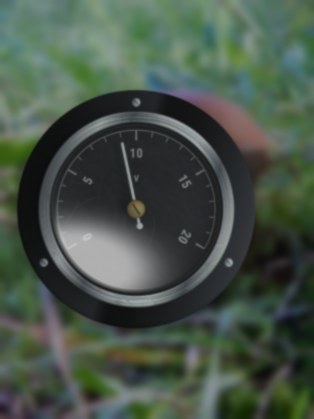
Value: 9V
